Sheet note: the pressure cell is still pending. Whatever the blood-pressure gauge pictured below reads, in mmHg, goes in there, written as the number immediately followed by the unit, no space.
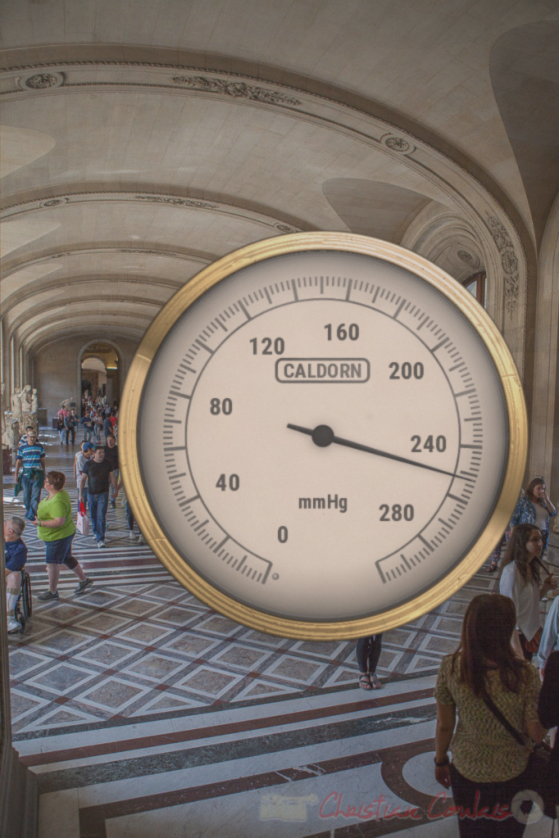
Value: 252mmHg
